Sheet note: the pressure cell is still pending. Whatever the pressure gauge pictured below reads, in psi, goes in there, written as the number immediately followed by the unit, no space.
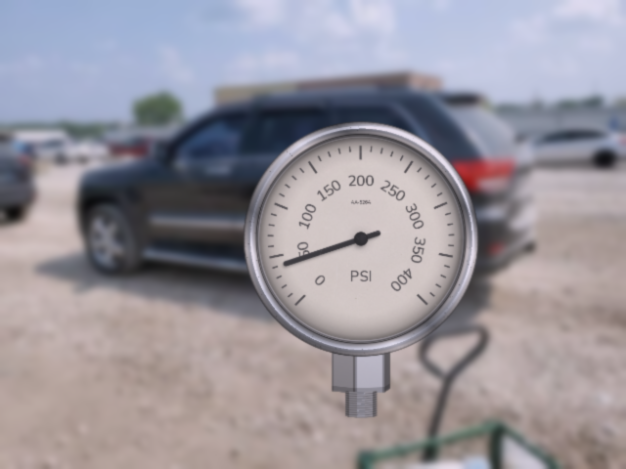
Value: 40psi
